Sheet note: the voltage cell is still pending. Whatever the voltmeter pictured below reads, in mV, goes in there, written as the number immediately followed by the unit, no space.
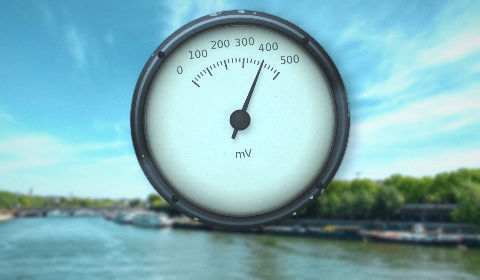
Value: 400mV
